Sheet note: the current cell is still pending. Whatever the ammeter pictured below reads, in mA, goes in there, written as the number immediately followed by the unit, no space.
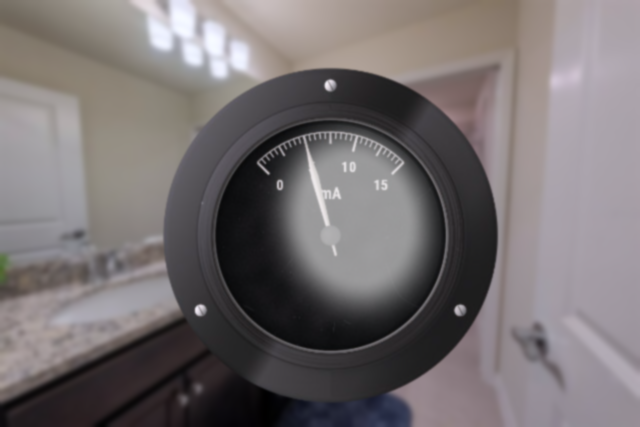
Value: 5mA
